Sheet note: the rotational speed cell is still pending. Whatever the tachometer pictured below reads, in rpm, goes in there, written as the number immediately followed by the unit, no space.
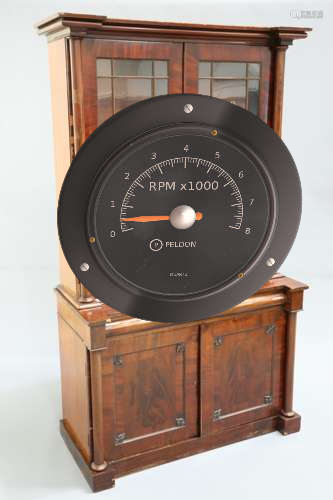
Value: 500rpm
